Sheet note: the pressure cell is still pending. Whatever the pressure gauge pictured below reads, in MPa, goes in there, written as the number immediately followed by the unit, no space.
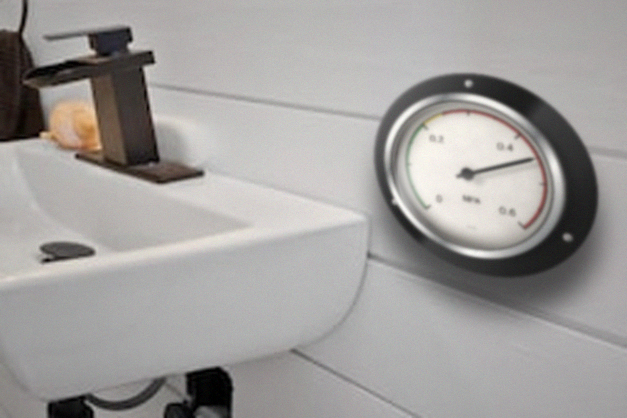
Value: 0.45MPa
